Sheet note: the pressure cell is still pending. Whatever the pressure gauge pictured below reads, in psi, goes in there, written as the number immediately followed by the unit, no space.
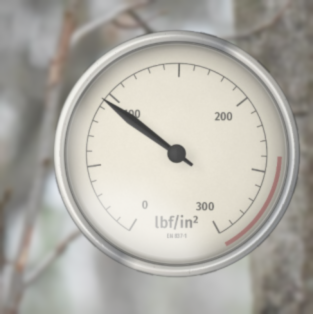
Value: 95psi
